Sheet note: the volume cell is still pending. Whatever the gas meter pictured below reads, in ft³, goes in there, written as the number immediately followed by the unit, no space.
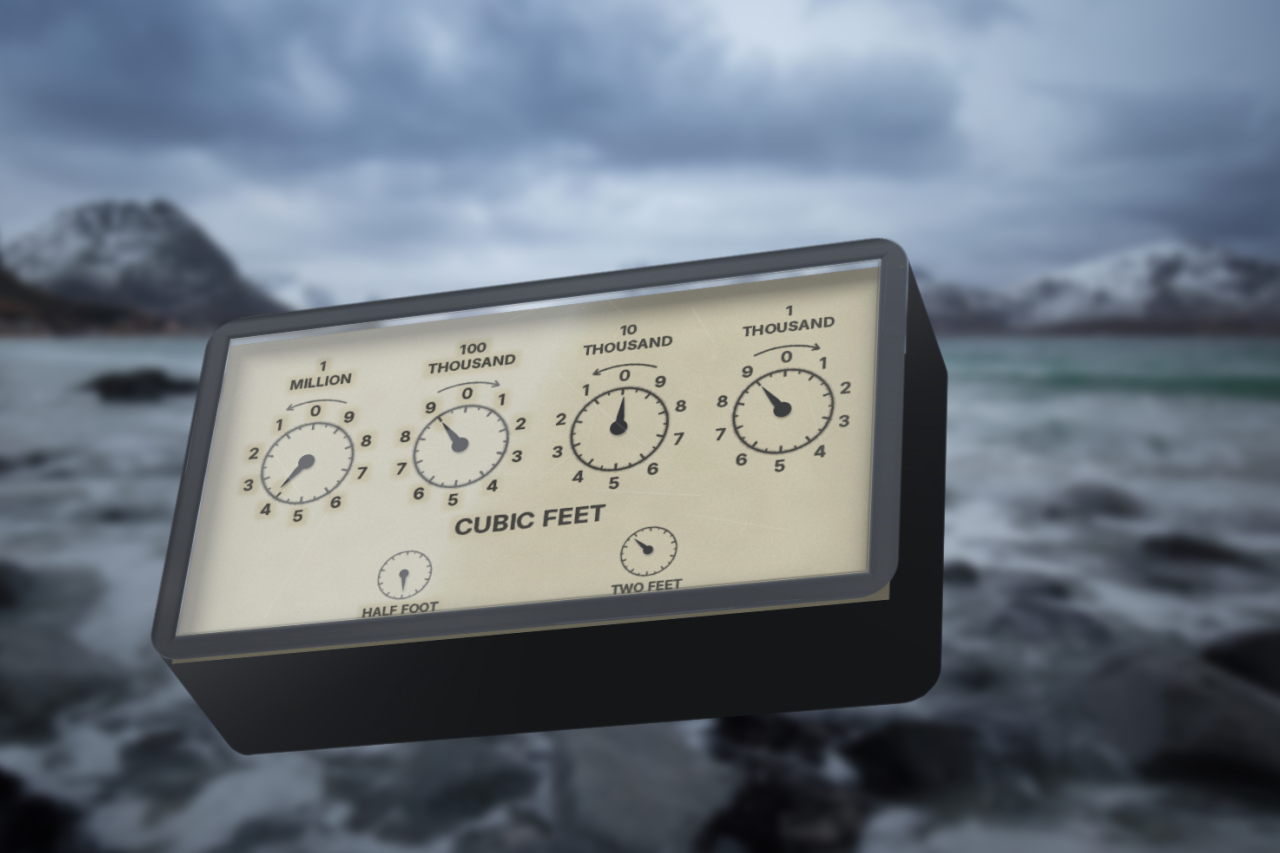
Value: 389900ft³
